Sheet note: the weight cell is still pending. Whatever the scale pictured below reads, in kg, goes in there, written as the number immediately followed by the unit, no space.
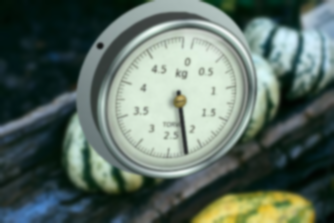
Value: 2.25kg
